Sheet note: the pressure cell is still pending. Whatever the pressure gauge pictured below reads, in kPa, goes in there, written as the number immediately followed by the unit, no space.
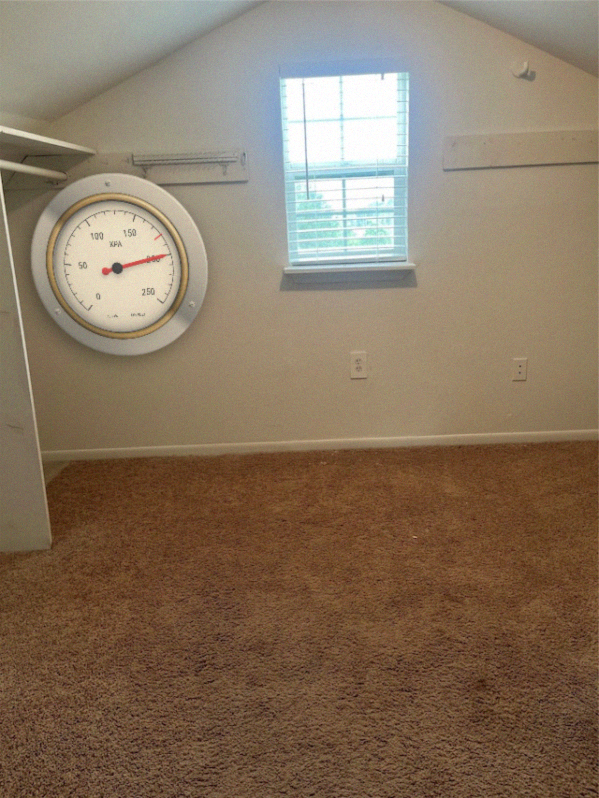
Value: 200kPa
